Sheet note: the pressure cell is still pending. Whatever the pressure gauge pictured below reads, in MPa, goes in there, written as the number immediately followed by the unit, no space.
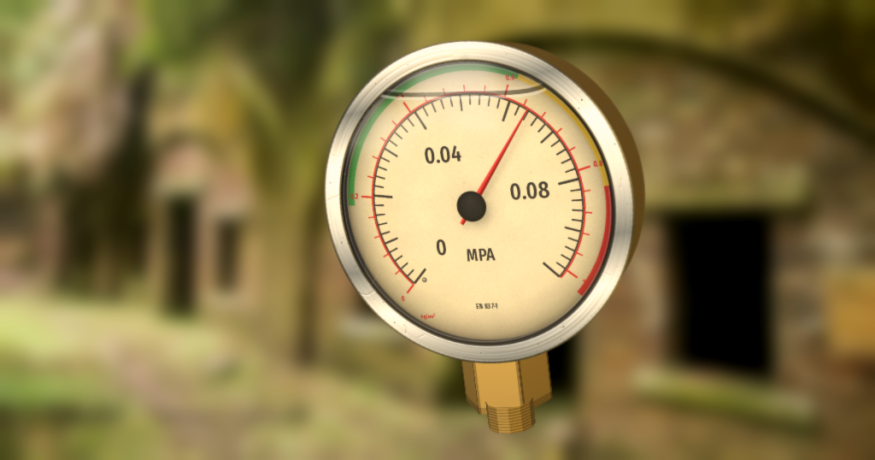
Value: 0.064MPa
